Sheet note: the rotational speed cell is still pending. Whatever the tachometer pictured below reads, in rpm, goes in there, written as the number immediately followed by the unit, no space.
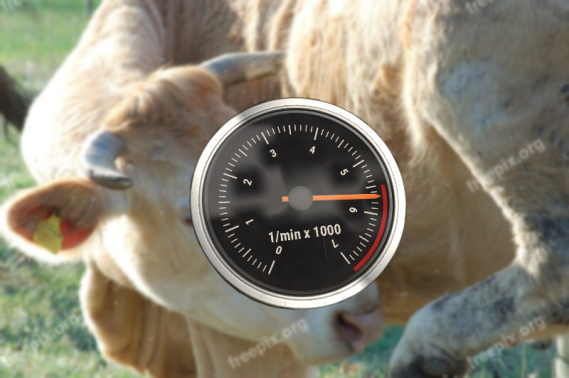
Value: 5700rpm
